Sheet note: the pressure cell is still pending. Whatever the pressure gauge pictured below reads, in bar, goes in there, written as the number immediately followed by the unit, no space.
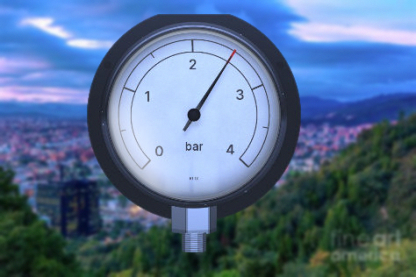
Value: 2.5bar
